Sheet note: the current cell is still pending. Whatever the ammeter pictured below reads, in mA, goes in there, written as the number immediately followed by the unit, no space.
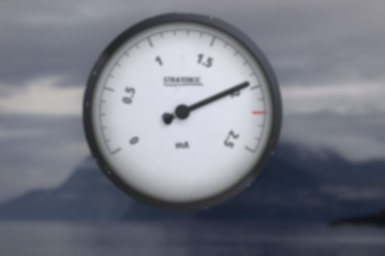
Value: 1.95mA
